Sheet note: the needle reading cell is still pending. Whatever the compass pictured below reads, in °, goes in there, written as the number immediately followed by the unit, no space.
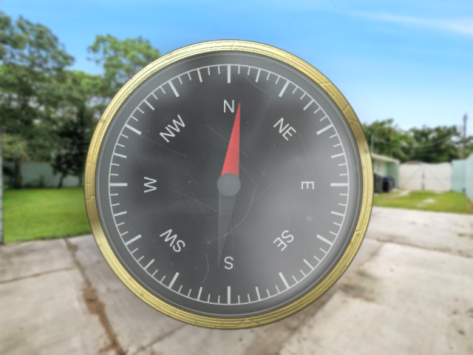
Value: 7.5°
